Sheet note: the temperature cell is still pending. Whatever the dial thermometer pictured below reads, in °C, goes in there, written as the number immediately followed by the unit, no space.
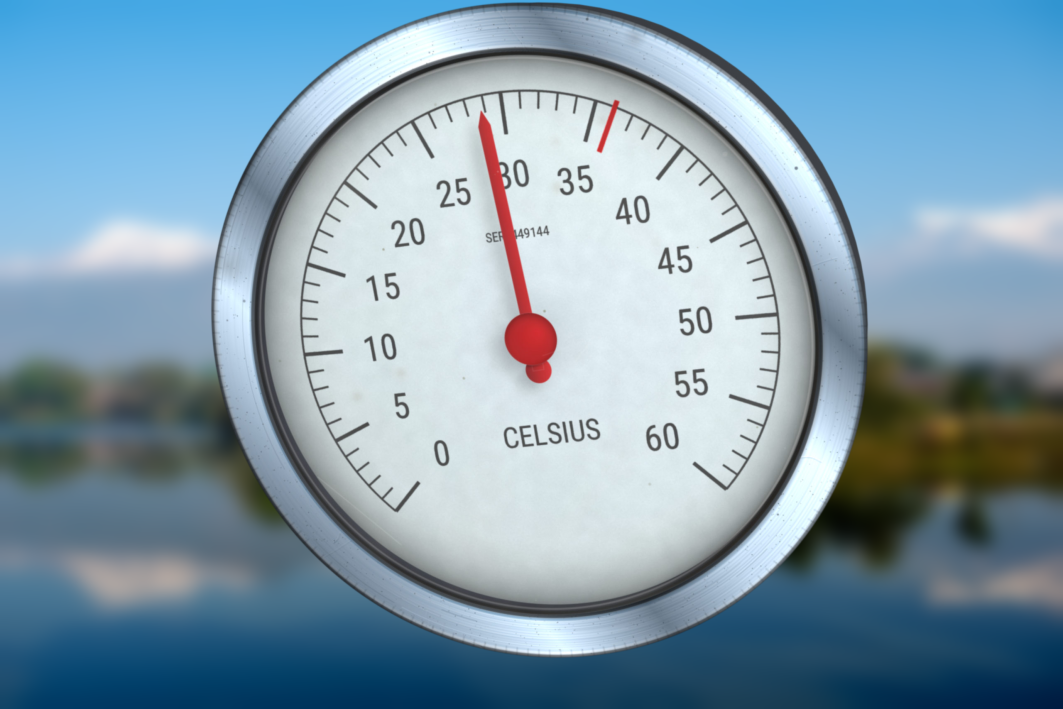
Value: 29°C
